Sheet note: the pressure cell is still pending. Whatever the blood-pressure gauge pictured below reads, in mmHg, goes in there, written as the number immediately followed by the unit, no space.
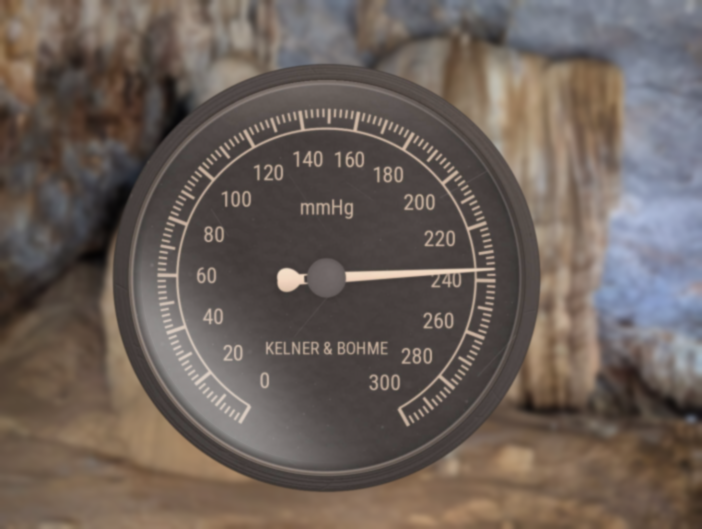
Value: 236mmHg
